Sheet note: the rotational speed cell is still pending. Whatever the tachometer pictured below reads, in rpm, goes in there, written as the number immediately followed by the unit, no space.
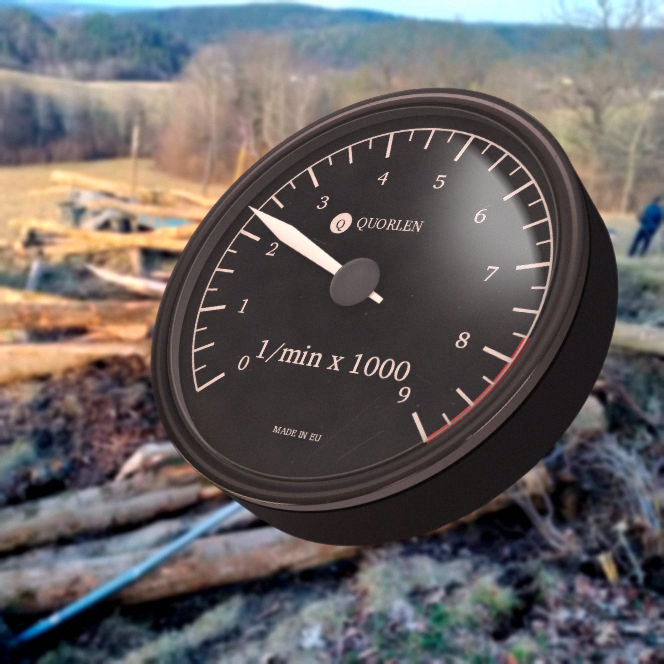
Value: 2250rpm
